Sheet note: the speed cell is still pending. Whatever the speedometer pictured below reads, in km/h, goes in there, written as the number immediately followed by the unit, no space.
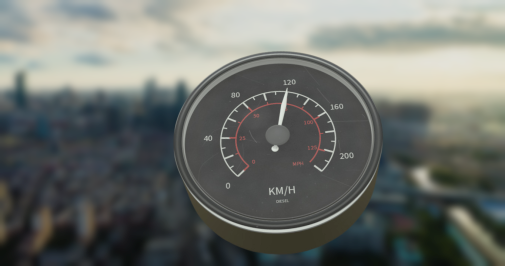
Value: 120km/h
